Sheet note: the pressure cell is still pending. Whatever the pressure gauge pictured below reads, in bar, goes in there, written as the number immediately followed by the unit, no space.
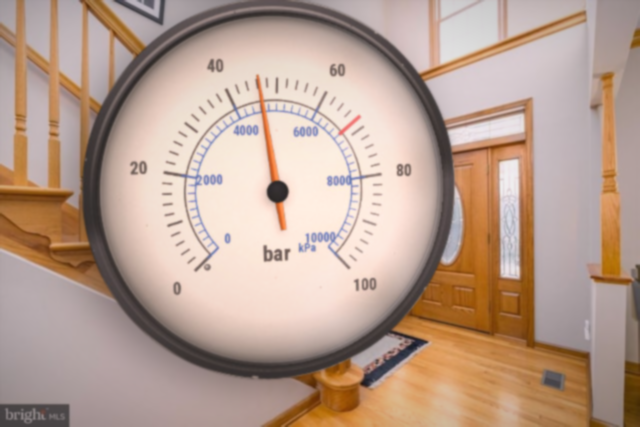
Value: 46bar
